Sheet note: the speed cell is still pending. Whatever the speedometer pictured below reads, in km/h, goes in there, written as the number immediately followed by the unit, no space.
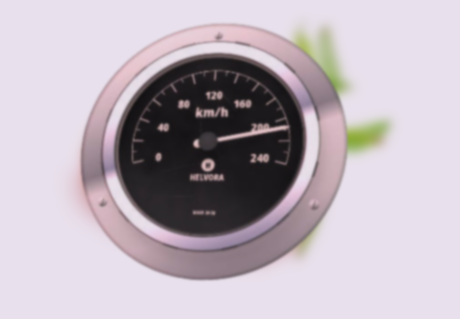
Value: 210km/h
